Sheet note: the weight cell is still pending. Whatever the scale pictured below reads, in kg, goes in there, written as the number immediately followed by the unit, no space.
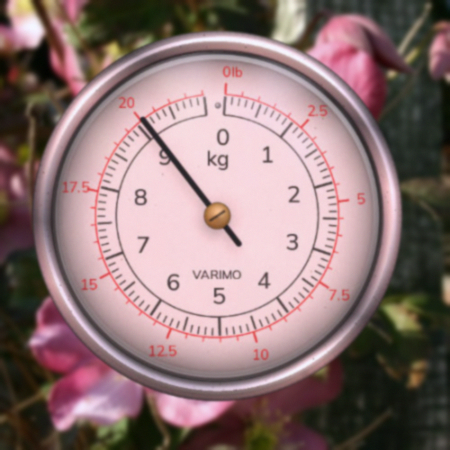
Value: 9.1kg
